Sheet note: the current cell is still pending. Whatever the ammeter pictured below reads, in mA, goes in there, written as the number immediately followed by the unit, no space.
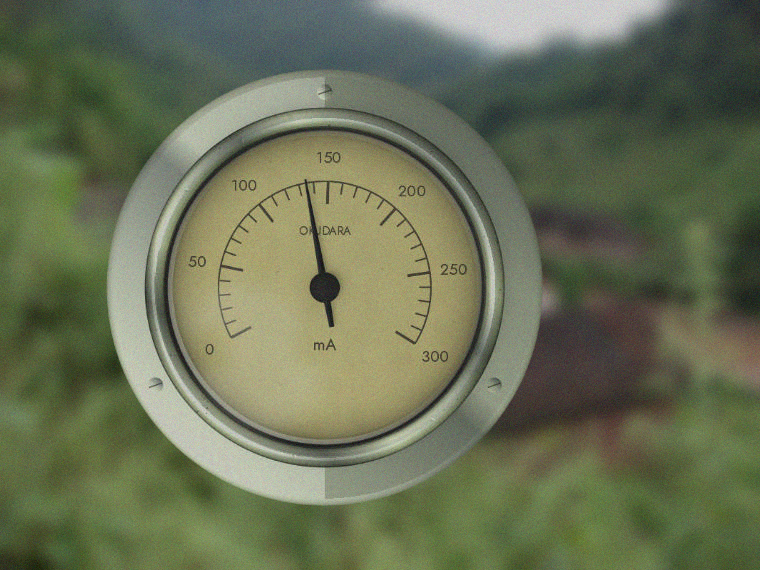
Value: 135mA
